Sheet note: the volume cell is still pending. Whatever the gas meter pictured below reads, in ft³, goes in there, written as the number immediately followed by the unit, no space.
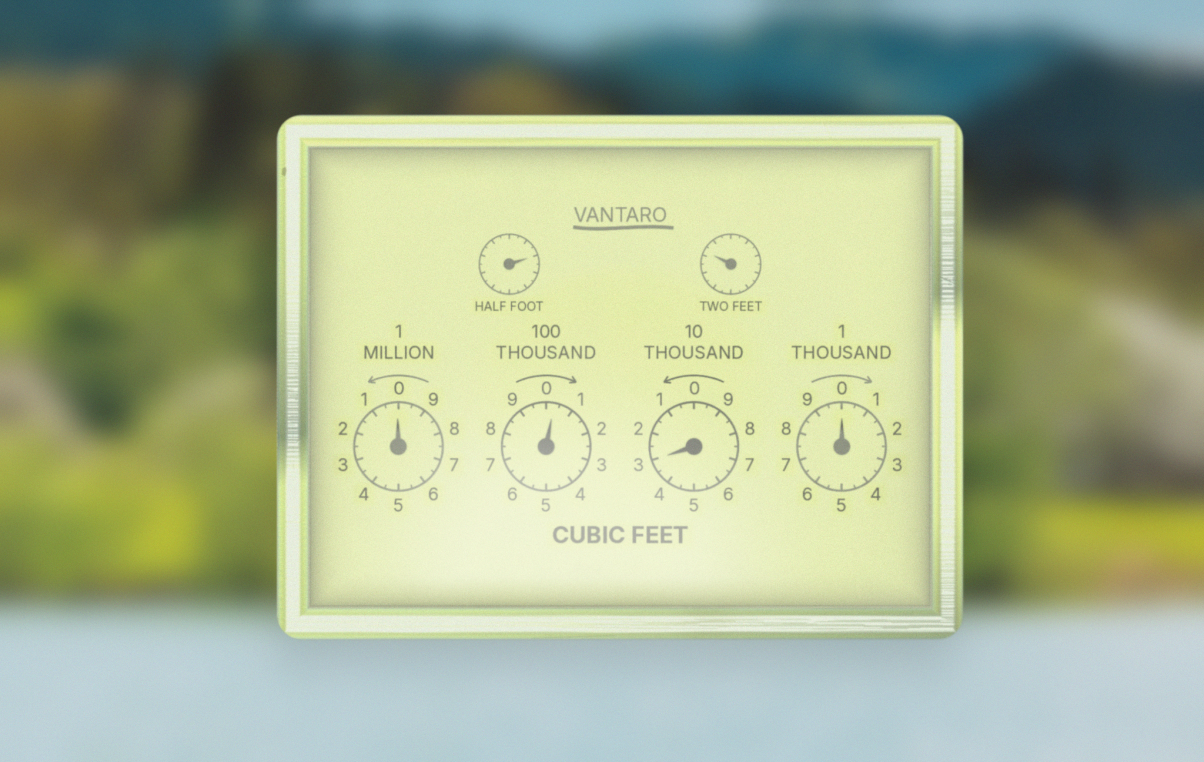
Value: 3000ft³
